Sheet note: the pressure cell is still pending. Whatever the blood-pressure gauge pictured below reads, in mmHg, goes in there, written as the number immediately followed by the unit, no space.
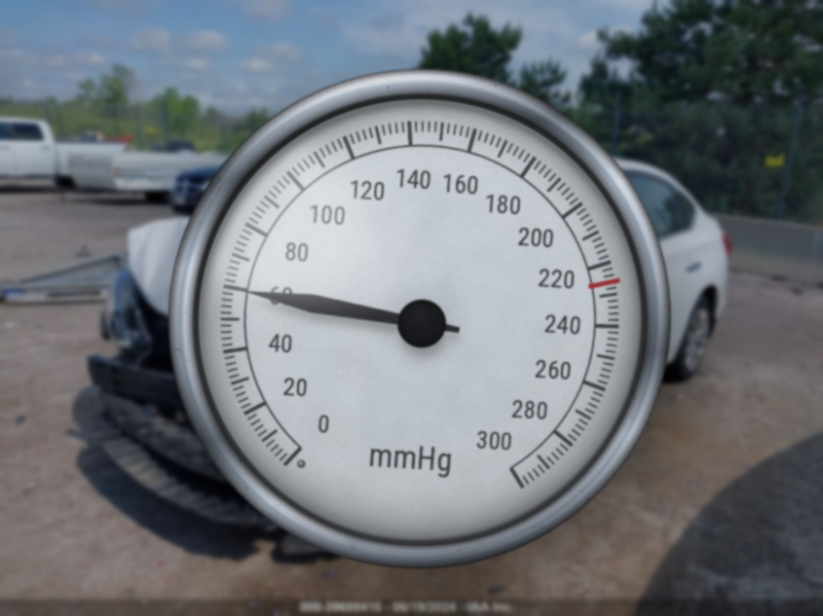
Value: 60mmHg
